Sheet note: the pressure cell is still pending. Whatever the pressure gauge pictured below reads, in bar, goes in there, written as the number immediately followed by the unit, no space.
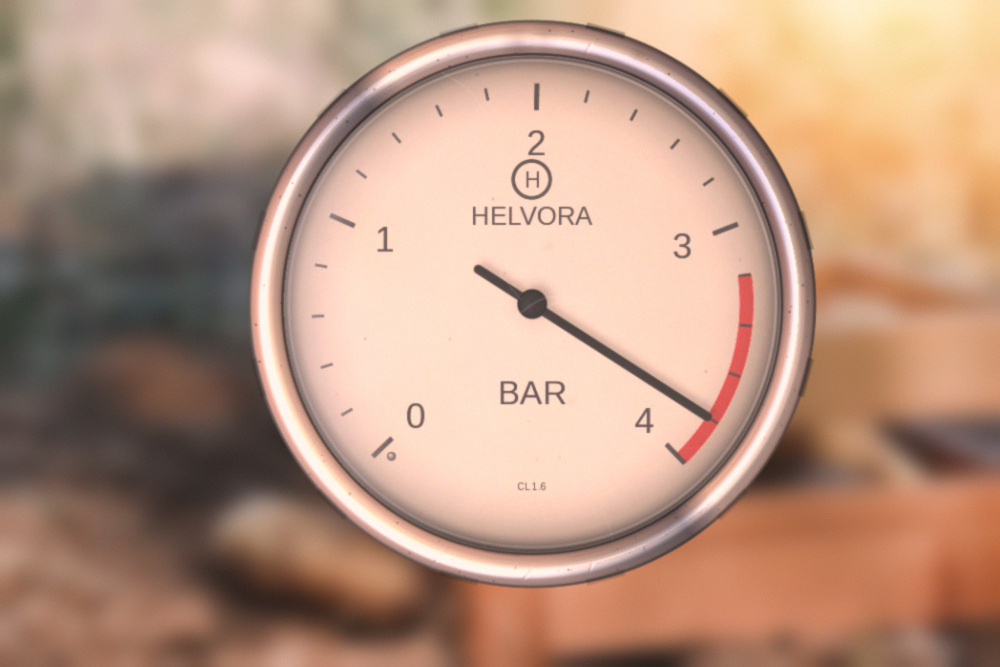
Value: 3.8bar
